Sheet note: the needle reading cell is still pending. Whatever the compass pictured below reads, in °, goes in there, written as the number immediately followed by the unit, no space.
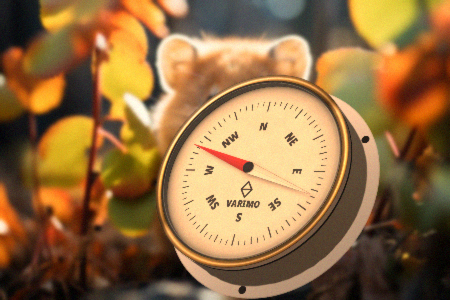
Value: 290°
